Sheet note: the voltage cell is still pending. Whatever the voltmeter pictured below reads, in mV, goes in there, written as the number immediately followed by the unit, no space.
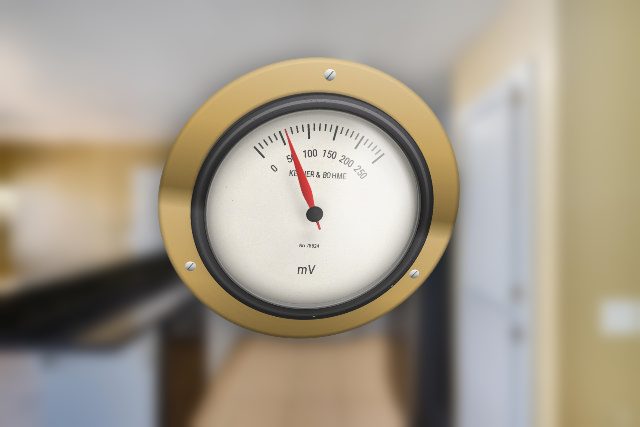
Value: 60mV
